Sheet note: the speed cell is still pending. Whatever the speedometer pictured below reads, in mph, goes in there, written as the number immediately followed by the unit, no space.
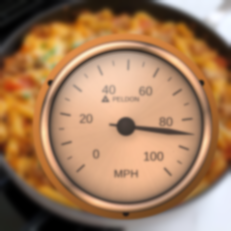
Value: 85mph
